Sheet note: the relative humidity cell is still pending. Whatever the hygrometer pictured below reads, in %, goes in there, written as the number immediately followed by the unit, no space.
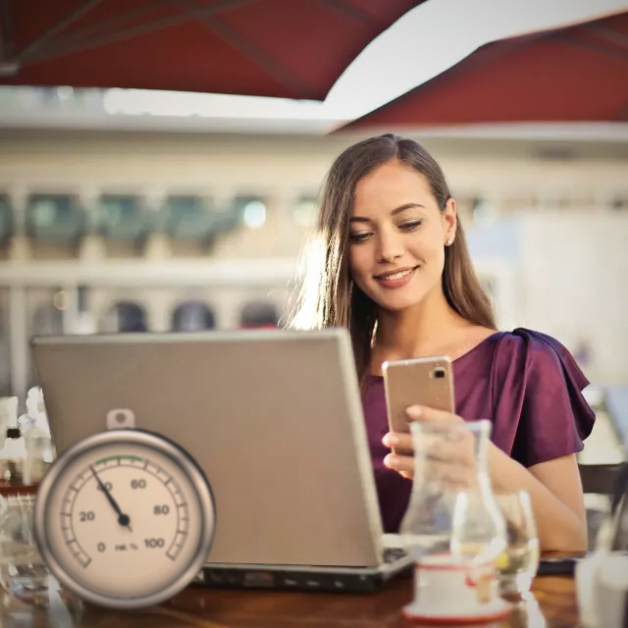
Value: 40%
